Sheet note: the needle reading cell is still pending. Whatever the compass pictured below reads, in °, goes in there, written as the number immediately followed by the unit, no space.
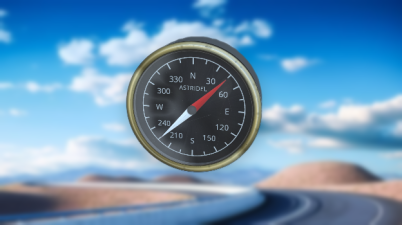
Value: 45°
